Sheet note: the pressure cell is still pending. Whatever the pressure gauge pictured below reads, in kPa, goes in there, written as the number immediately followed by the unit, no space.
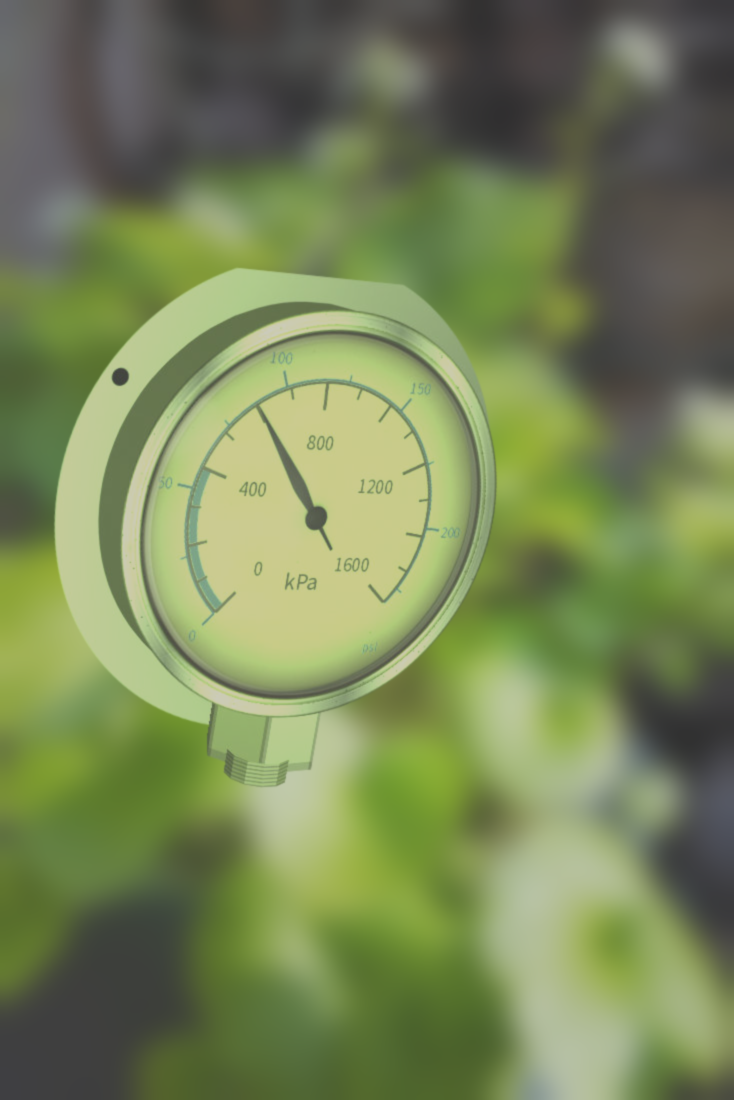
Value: 600kPa
